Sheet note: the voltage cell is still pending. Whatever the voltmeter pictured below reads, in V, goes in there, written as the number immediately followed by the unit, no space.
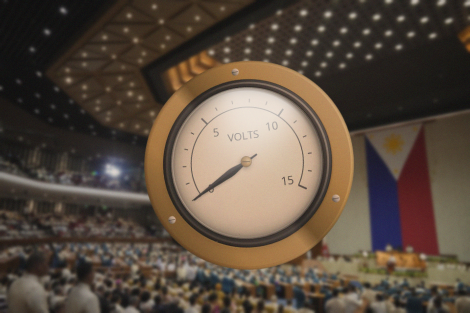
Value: 0V
